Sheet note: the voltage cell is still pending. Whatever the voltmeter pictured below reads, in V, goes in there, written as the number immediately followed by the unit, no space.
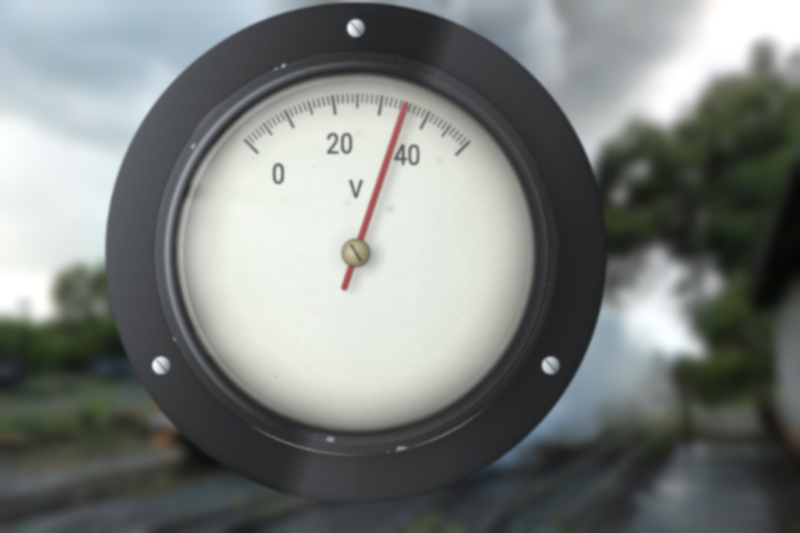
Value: 35V
